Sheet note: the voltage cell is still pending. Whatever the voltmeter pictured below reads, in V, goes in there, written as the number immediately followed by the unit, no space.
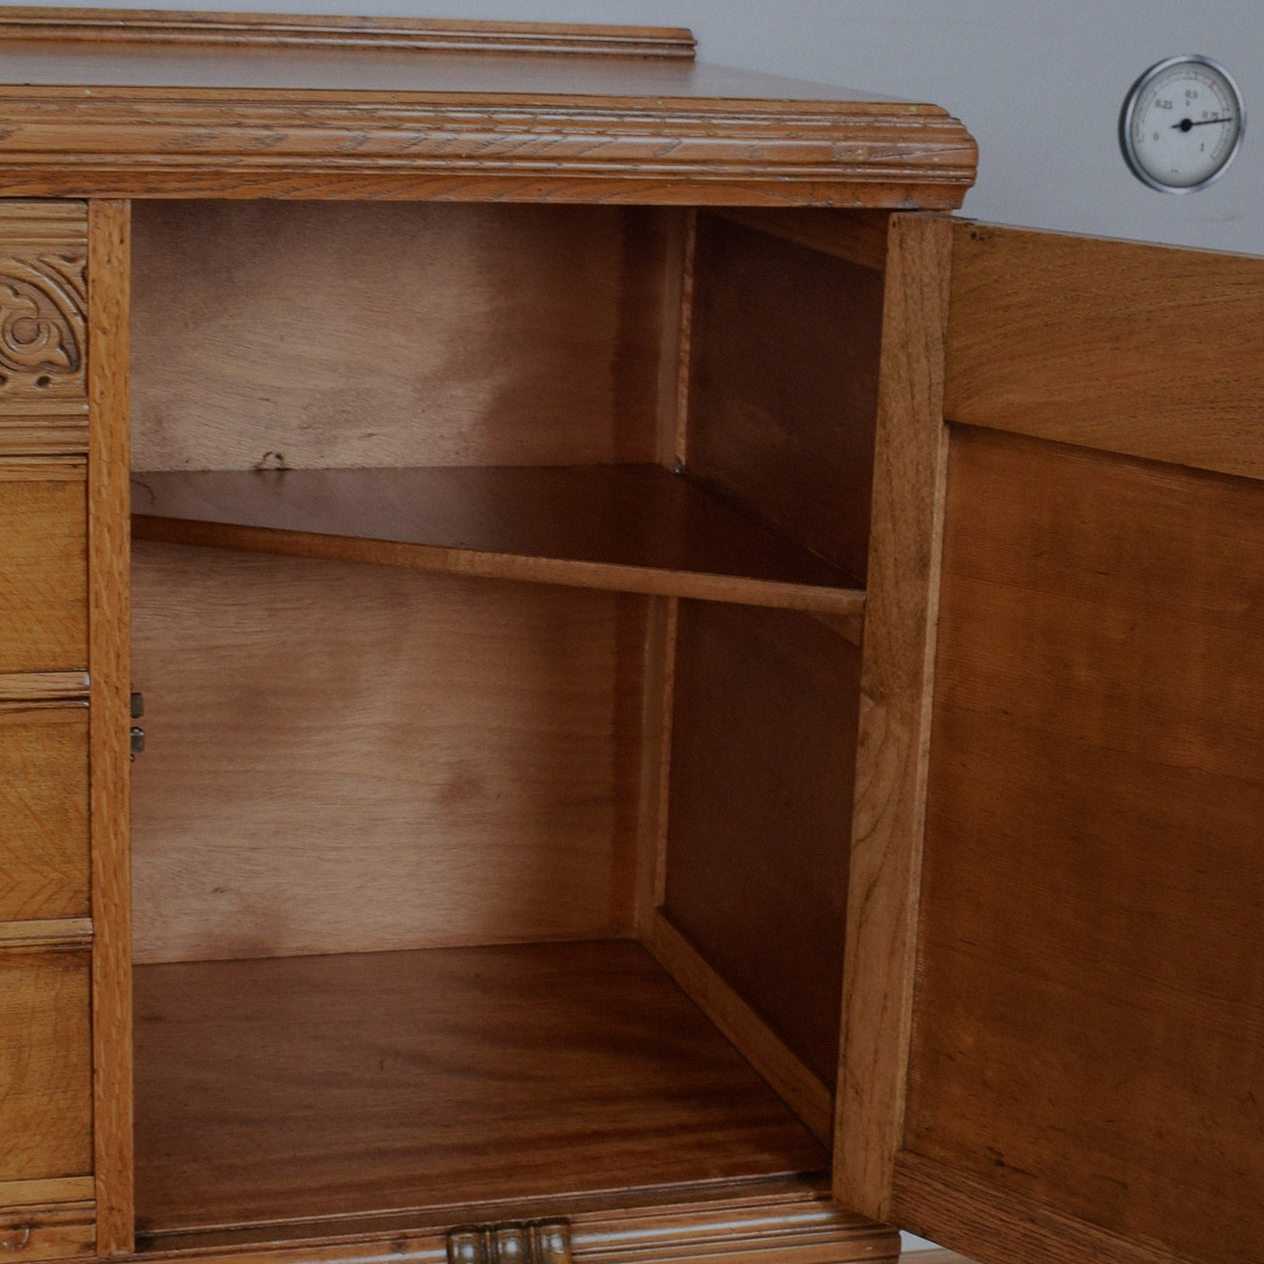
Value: 0.8V
